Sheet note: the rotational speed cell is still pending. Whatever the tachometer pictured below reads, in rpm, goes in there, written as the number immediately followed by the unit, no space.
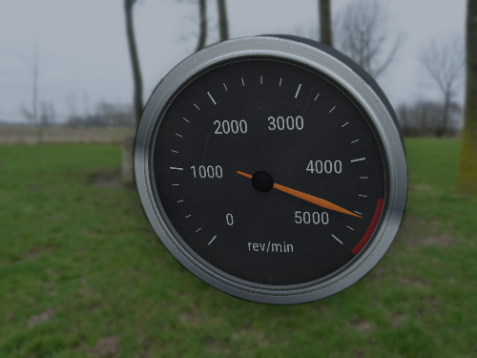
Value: 4600rpm
